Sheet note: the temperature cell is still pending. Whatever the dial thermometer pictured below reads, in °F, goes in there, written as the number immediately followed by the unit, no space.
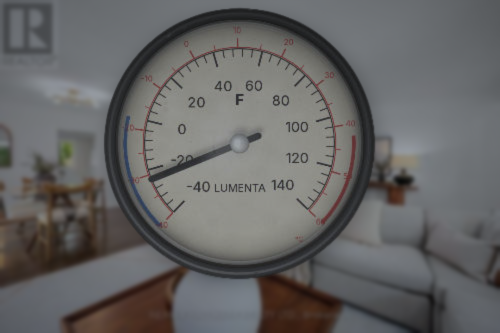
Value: -24°F
